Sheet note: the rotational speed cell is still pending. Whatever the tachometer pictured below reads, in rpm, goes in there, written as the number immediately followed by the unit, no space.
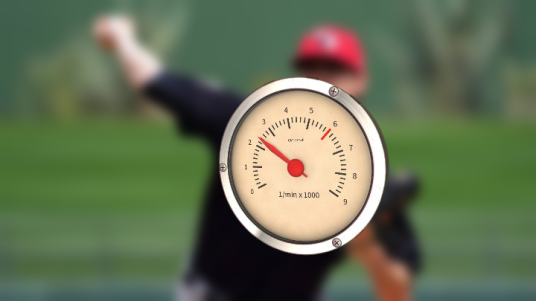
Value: 2400rpm
